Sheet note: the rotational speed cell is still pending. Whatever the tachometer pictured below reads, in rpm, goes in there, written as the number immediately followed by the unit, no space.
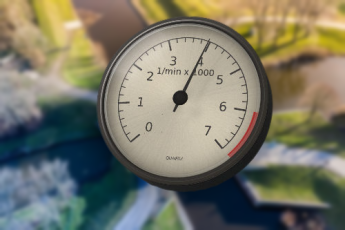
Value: 4000rpm
